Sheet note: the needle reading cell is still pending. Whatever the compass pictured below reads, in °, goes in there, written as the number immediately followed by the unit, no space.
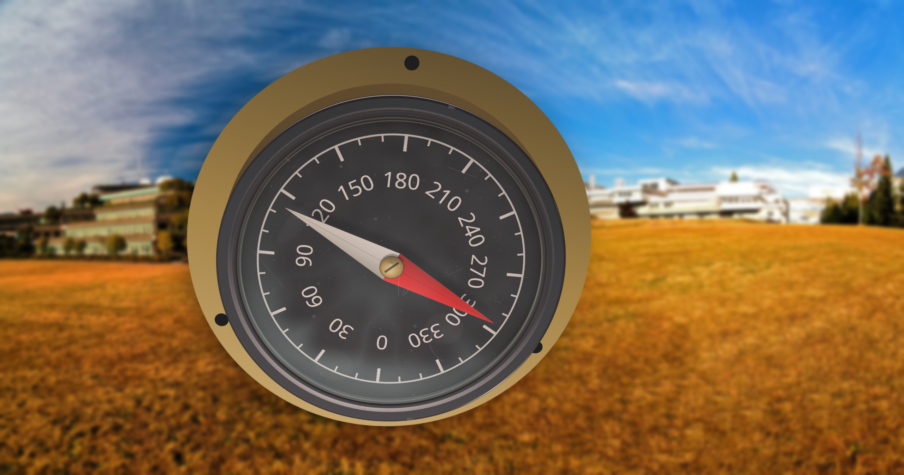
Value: 295°
